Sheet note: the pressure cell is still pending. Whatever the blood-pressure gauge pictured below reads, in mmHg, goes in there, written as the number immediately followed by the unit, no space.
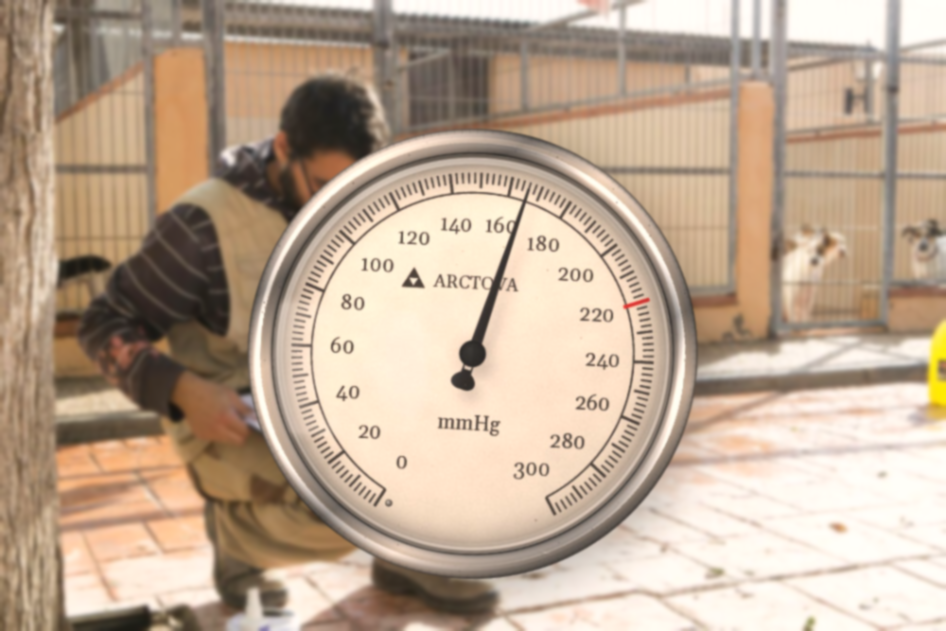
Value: 166mmHg
